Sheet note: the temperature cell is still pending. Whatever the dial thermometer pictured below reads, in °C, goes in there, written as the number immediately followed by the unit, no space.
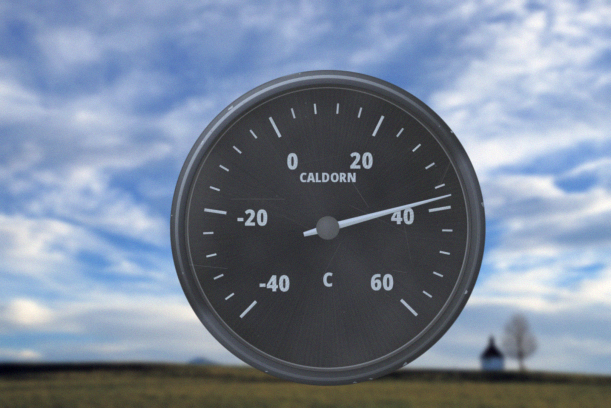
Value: 38°C
